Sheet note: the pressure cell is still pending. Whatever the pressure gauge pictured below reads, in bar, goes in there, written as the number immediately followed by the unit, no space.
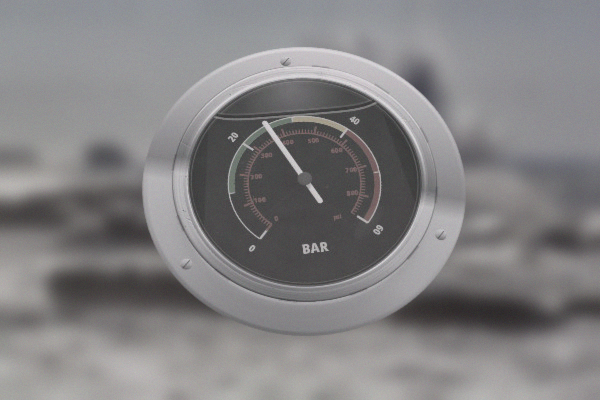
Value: 25bar
